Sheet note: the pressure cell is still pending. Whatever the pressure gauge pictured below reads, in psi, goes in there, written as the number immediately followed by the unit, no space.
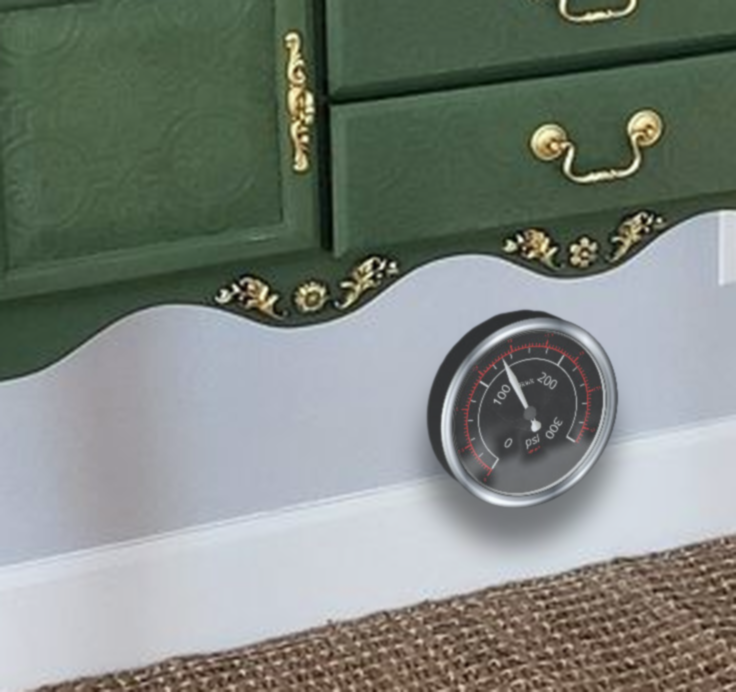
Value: 130psi
